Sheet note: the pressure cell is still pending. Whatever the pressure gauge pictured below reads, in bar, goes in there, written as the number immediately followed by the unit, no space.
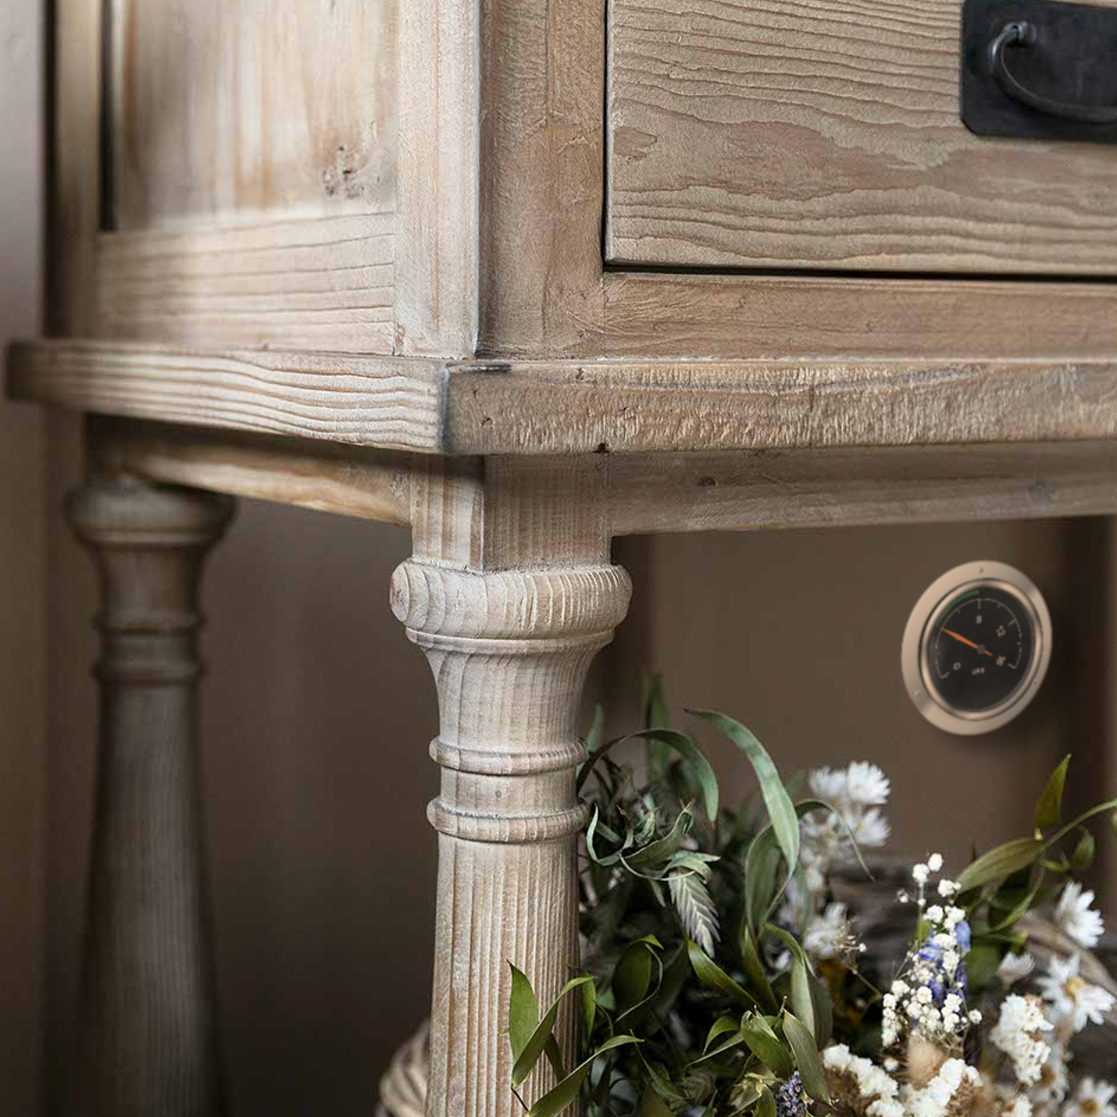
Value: 4bar
